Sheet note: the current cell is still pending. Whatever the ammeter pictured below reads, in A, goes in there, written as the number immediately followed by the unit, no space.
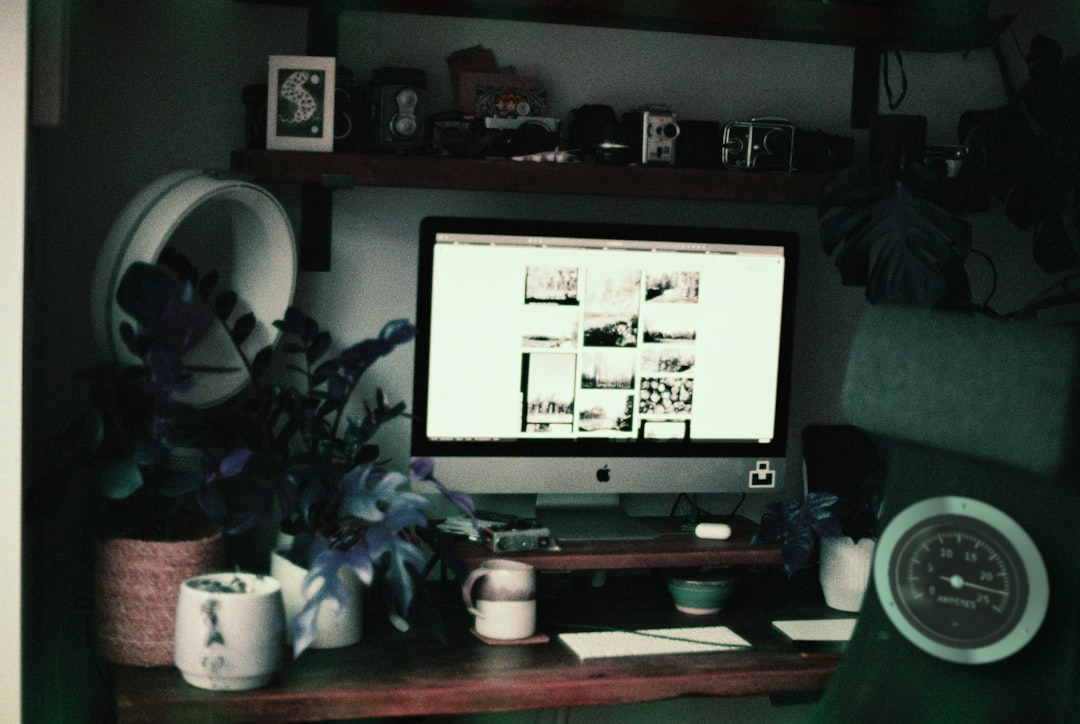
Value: 22.5A
